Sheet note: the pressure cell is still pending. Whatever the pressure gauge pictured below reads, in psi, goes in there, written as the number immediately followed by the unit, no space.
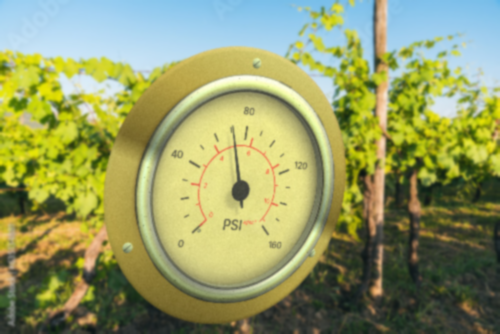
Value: 70psi
